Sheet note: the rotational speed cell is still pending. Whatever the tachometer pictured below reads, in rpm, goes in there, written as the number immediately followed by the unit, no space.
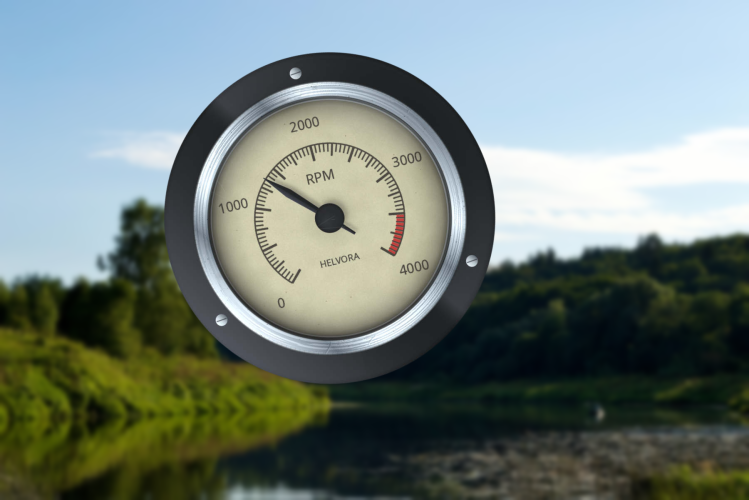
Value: 1350rpm
